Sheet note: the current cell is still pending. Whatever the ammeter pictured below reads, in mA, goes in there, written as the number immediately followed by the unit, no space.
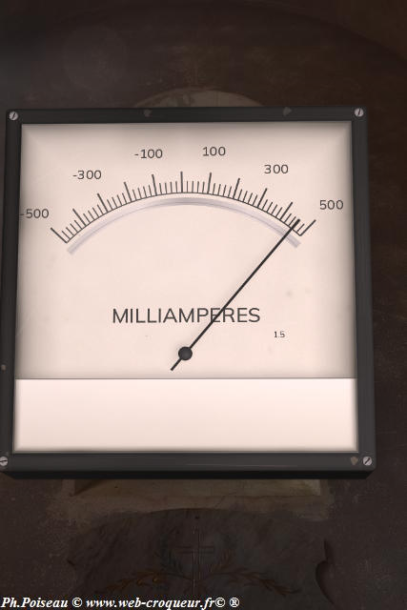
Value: 460mA
